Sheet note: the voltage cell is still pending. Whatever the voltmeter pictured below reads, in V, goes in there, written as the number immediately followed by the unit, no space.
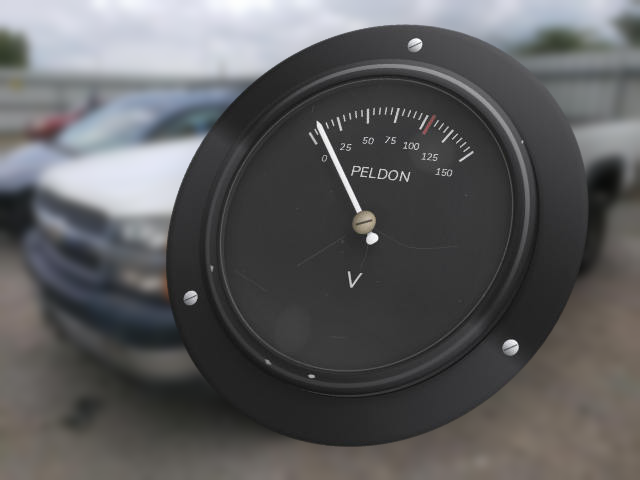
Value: 10V
